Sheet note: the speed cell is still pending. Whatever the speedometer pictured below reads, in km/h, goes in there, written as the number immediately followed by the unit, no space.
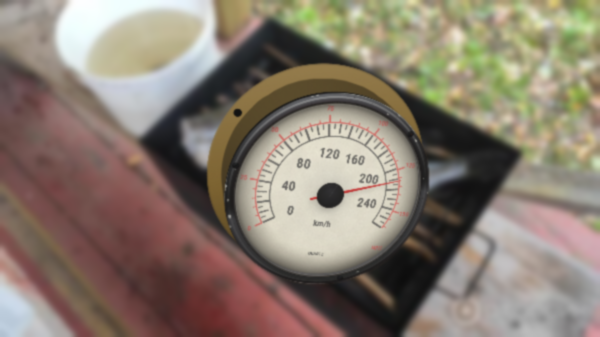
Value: 210km/h
